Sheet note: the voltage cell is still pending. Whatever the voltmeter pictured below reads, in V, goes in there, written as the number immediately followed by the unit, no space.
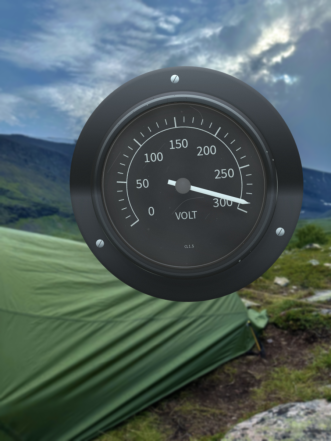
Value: 290V
